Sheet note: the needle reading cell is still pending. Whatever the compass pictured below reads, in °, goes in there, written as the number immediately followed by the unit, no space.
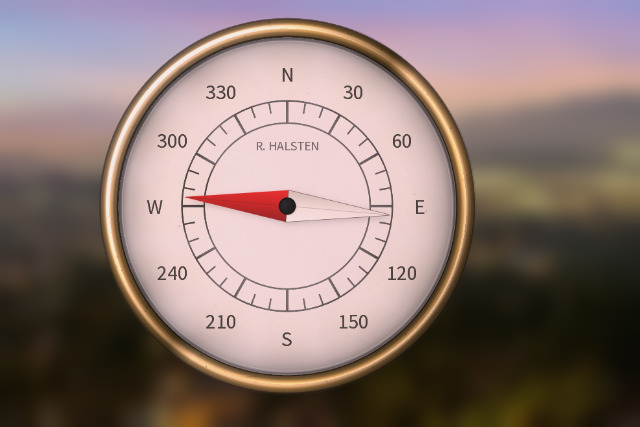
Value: 275°
